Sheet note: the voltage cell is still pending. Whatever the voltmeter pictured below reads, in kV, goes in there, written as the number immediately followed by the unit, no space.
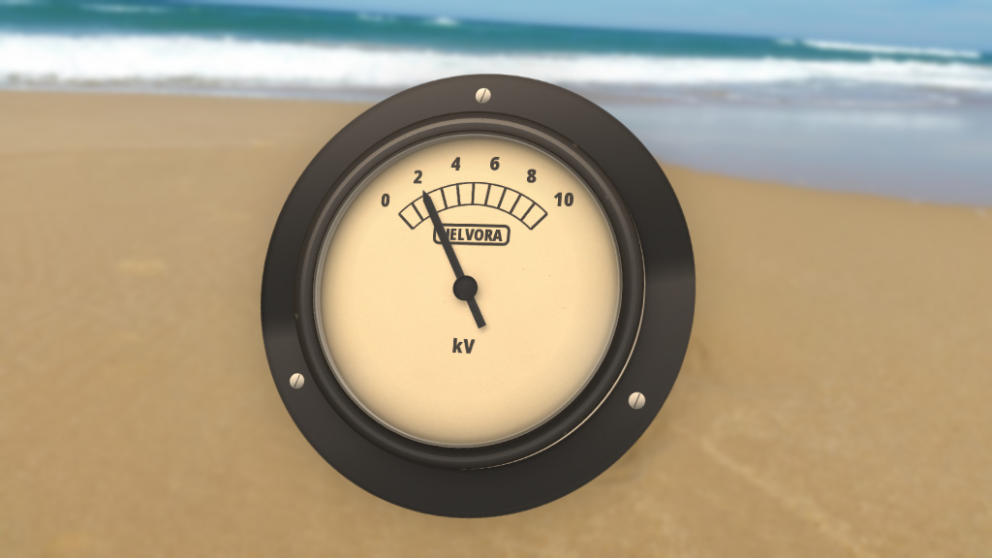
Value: 2kV
